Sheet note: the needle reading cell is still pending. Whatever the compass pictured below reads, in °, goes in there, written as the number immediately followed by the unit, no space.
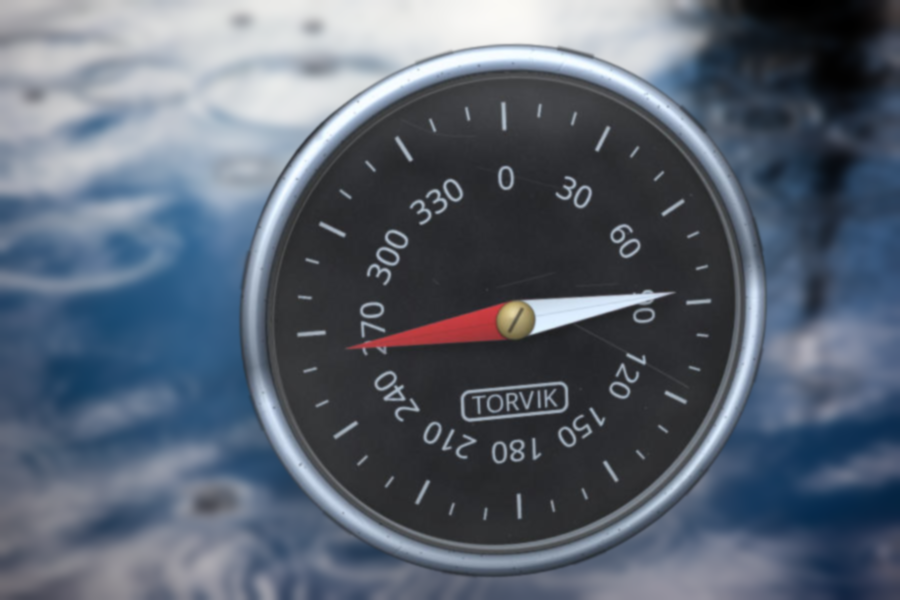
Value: 265°
